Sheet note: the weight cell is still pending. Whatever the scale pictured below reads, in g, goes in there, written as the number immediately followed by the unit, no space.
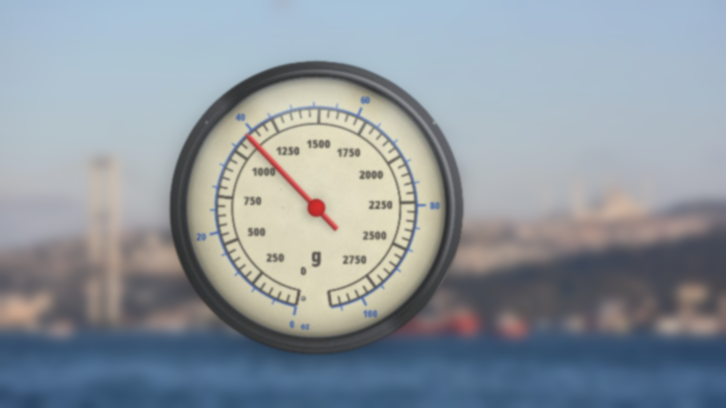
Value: 1100g
